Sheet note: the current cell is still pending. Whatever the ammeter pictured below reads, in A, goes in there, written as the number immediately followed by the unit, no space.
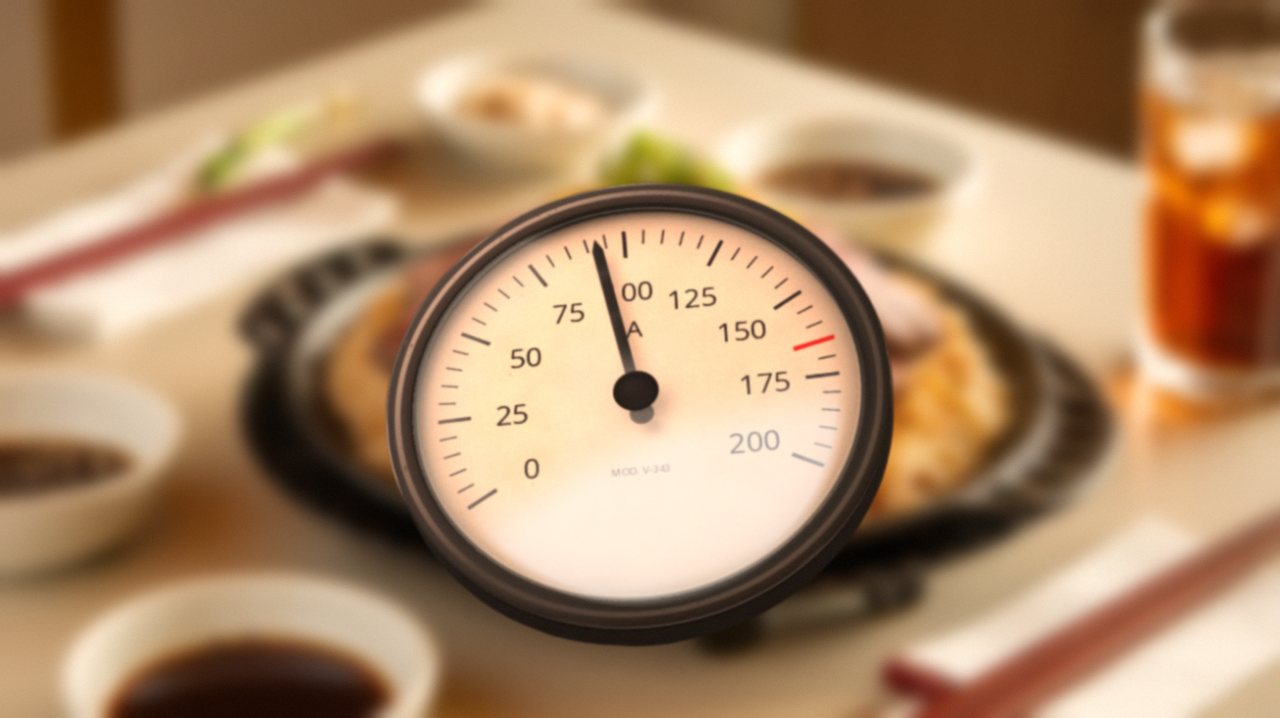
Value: 92.5A
